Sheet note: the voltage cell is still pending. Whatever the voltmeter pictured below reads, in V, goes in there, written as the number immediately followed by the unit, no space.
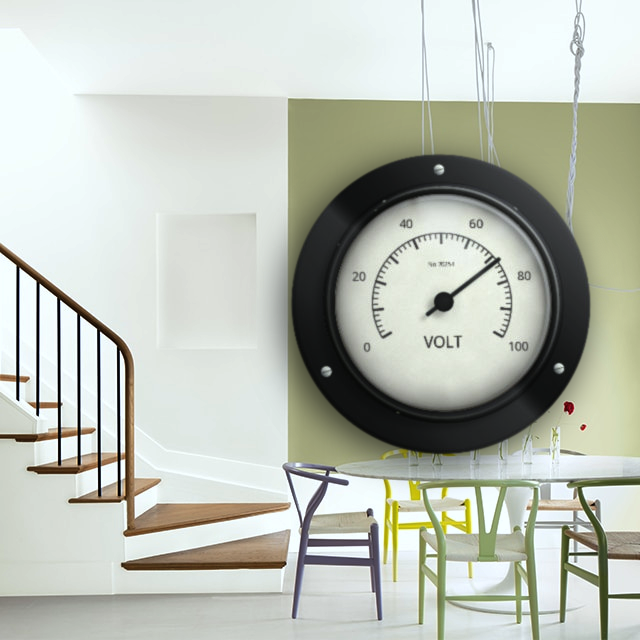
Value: 72V
